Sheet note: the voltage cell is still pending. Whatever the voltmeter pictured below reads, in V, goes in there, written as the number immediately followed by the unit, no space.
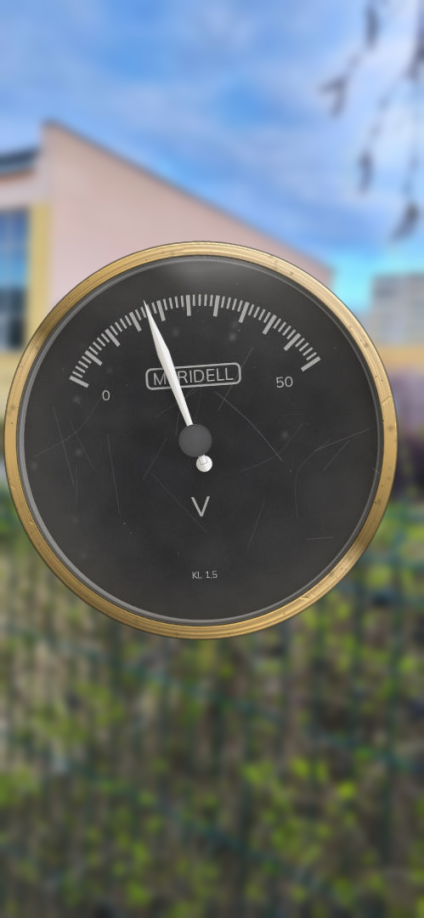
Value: 18V
